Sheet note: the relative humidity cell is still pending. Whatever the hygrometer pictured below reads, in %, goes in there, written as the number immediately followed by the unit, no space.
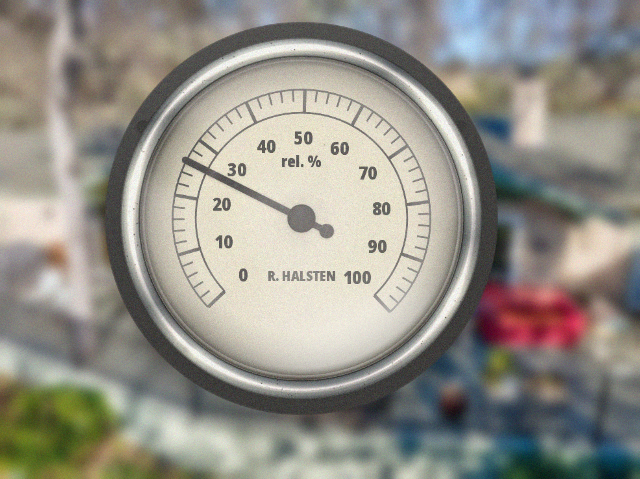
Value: 26%
